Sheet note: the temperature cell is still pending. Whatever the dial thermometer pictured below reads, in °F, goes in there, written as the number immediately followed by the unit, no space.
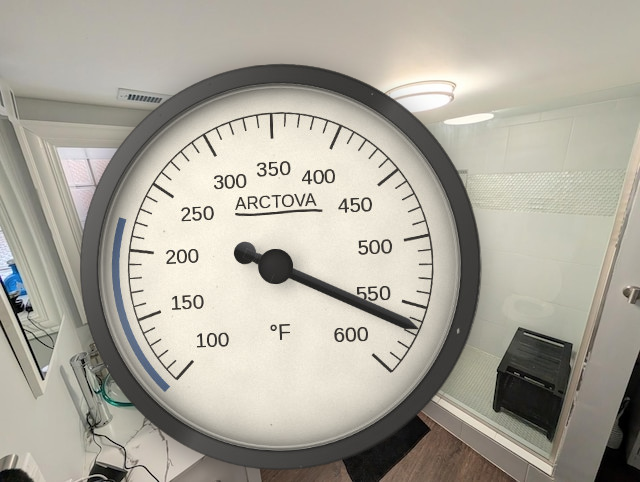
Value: 565°F
